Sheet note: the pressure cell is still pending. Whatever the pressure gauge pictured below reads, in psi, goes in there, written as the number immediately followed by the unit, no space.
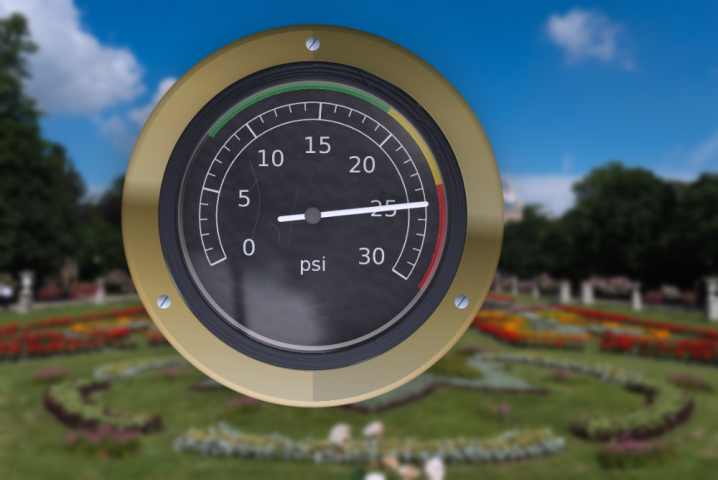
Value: 25psi
